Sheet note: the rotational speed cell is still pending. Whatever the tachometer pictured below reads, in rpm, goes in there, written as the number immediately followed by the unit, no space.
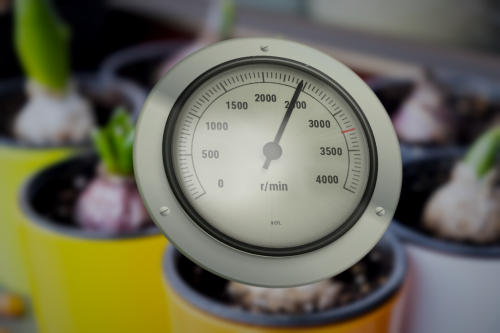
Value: 2450rpm
